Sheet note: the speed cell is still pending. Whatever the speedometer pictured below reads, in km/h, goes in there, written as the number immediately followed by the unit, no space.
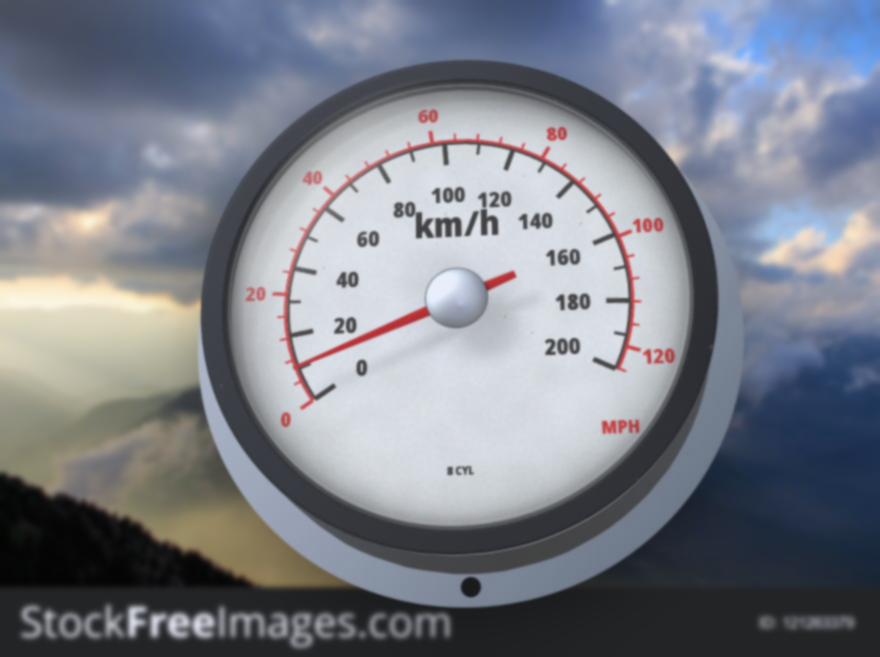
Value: 10km/h
